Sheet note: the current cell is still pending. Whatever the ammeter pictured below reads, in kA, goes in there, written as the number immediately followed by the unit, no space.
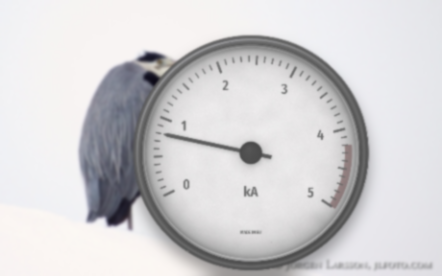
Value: 0.8kA
